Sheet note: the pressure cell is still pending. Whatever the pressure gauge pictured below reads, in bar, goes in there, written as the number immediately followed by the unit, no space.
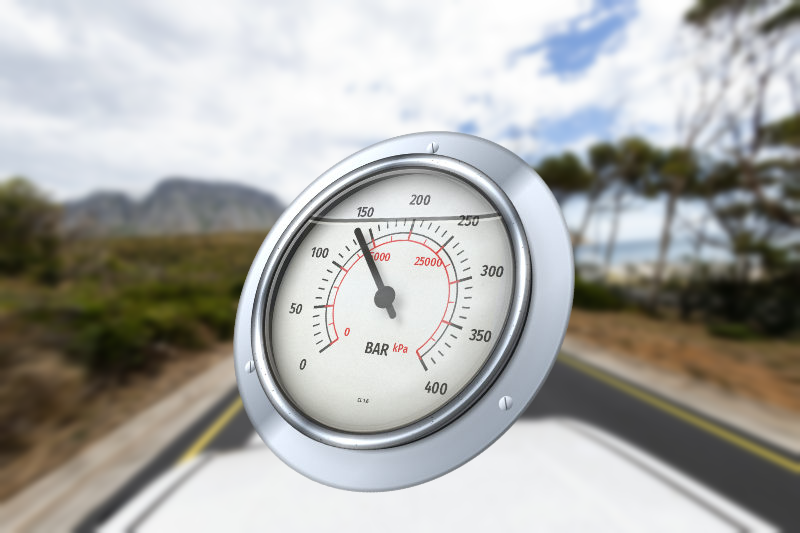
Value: 140bar
